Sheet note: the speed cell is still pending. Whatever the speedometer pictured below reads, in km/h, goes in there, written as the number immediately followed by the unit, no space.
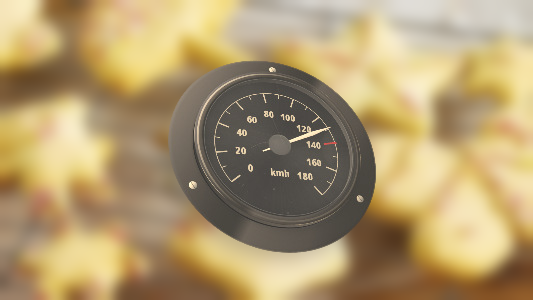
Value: 130km/h
